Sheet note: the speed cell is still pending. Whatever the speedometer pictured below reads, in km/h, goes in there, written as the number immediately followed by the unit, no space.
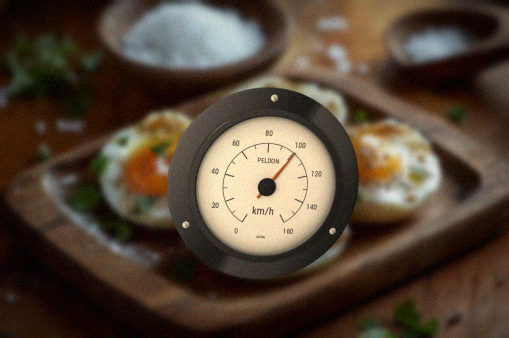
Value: 100km/h
